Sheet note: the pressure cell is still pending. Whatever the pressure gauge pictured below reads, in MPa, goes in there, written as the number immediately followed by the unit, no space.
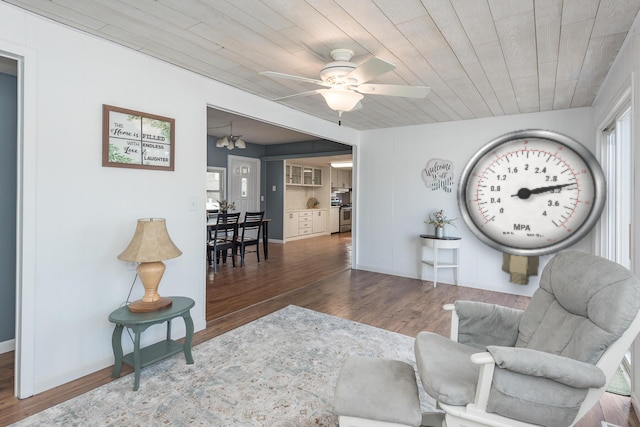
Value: 3.1MPa
